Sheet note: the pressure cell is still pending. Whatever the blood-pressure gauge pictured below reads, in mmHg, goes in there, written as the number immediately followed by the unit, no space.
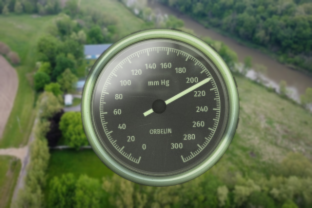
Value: 210mmHg
